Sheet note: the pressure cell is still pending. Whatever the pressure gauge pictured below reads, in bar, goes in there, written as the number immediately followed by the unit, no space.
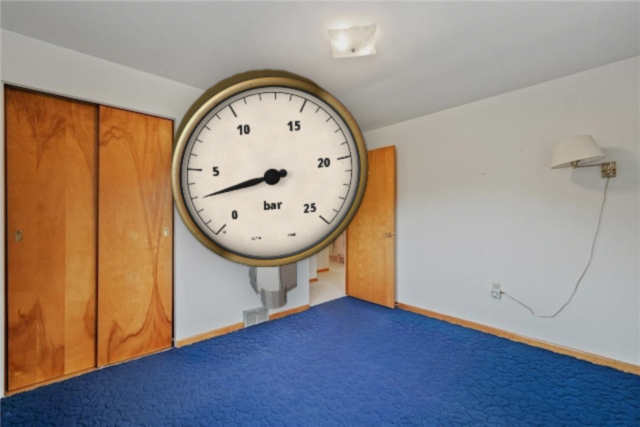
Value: 3bar
